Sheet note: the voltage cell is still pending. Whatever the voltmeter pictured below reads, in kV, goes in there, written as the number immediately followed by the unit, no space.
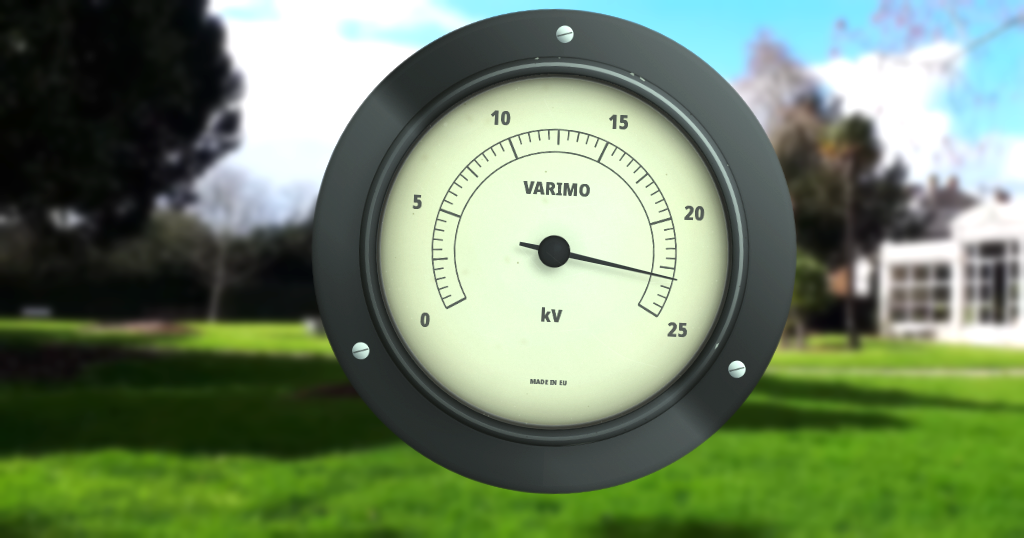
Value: 23kV
